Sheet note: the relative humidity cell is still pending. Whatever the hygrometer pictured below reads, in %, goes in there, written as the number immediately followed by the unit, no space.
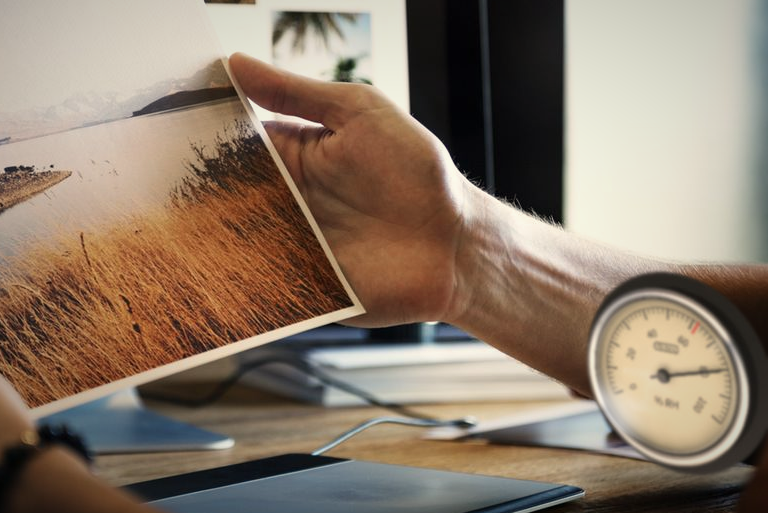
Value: 80%
